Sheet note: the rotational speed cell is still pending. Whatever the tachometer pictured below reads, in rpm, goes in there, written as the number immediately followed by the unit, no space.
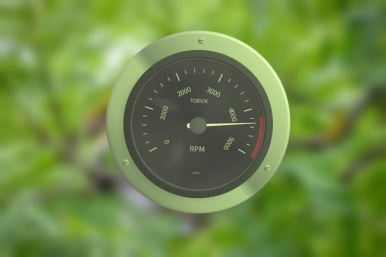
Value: 4300rpm
